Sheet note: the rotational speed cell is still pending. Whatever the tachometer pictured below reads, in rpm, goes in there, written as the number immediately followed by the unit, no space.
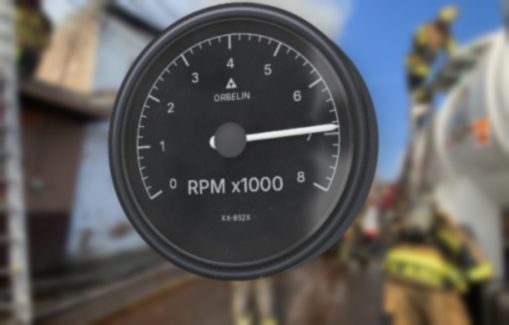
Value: 6900rpm
